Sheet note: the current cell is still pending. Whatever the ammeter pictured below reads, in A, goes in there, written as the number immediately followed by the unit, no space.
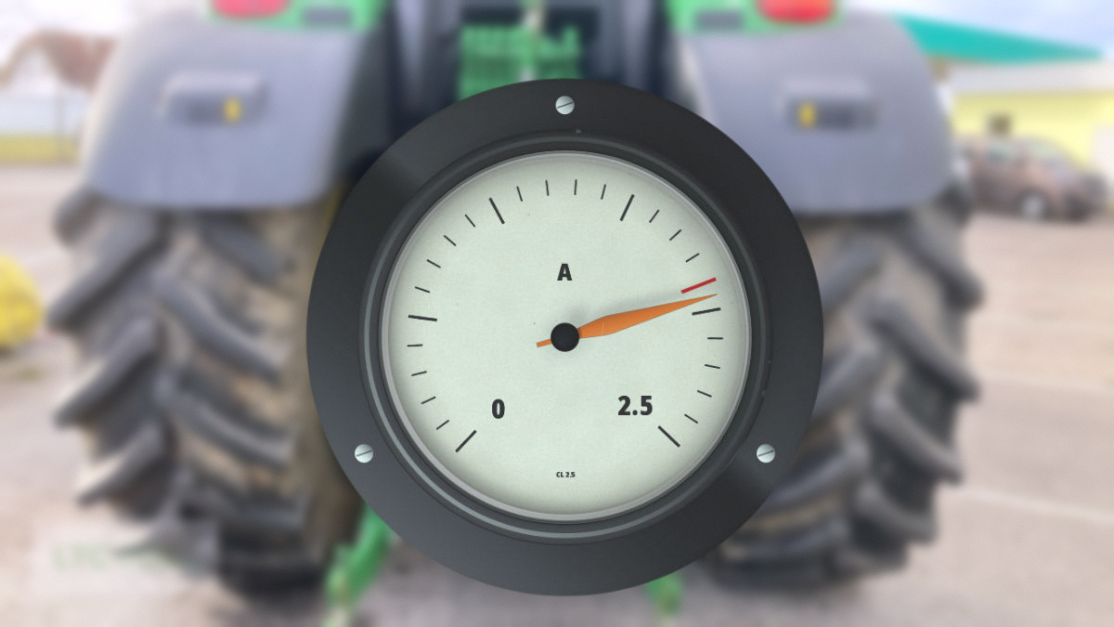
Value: 1.95A
